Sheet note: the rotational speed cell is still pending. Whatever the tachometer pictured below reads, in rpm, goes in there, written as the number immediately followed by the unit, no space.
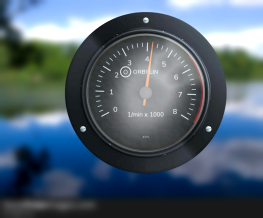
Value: 4200rpm
